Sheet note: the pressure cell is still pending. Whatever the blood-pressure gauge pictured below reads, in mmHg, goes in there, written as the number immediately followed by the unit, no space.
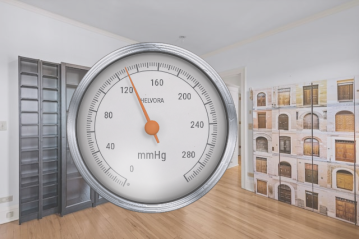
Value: 130mmHg
